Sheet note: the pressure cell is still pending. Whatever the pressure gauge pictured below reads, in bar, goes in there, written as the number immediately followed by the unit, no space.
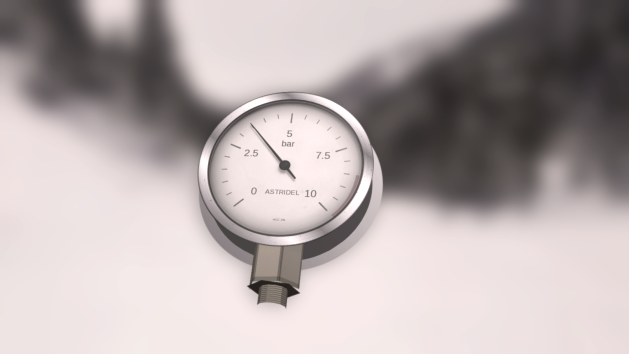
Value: 3.5bar
